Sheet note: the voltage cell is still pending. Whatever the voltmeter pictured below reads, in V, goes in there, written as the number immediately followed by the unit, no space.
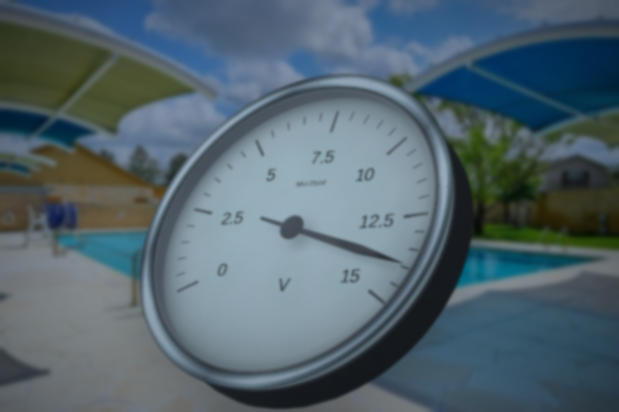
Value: 14V
